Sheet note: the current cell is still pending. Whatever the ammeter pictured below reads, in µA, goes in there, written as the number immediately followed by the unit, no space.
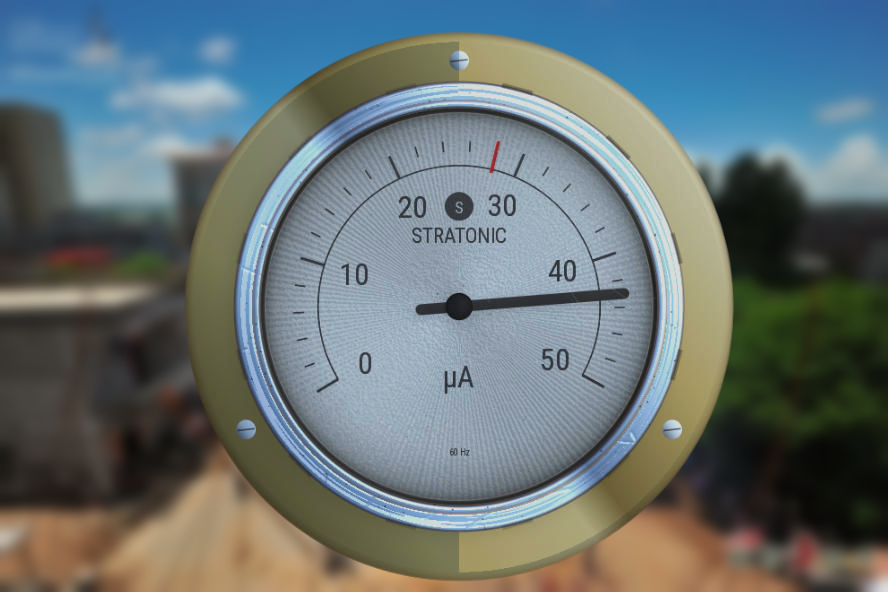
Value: 43µA
